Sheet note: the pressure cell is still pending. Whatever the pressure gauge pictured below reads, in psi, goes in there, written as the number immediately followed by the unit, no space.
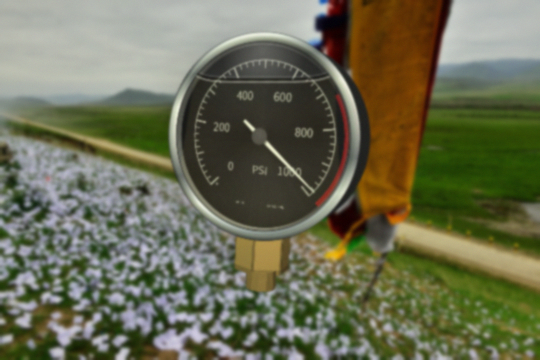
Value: 980psi
